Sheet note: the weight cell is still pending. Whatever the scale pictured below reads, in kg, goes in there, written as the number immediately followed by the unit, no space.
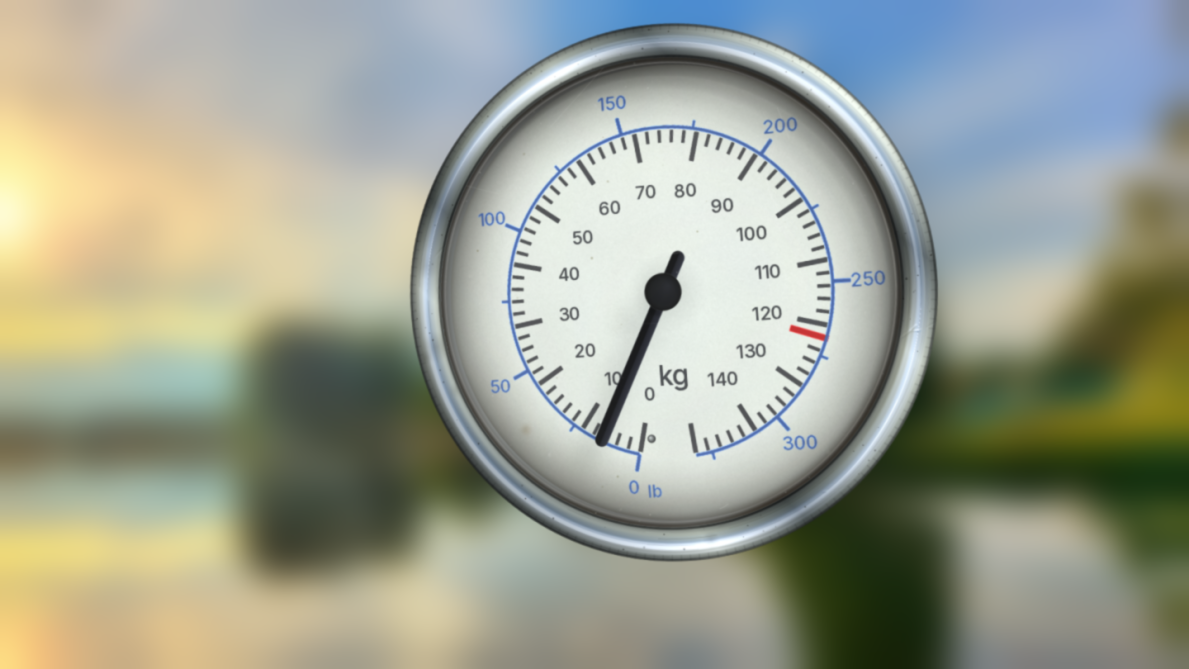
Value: 6kg
